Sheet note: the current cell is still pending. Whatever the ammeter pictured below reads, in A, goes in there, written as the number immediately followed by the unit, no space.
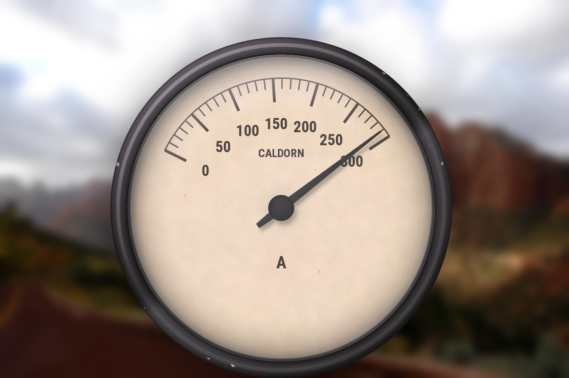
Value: 290A
